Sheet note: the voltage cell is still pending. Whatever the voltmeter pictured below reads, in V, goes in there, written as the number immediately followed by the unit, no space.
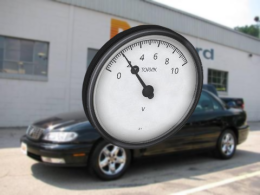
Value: 2V
